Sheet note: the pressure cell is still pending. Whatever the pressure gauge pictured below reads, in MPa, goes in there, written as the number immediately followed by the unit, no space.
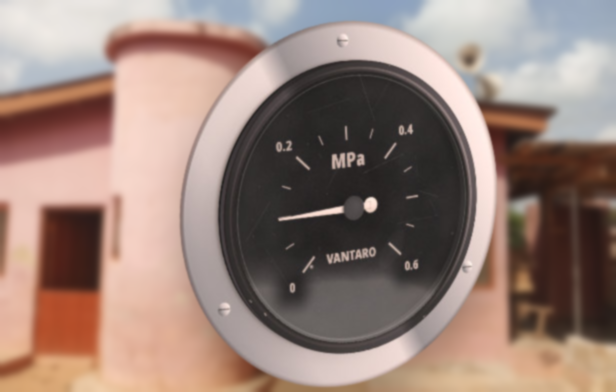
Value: 0.1MPa
